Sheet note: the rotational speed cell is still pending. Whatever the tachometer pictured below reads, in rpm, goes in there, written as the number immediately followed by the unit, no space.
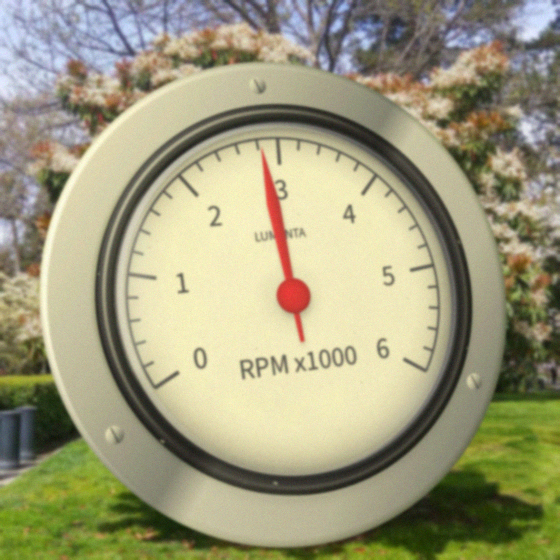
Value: 2800rpm
